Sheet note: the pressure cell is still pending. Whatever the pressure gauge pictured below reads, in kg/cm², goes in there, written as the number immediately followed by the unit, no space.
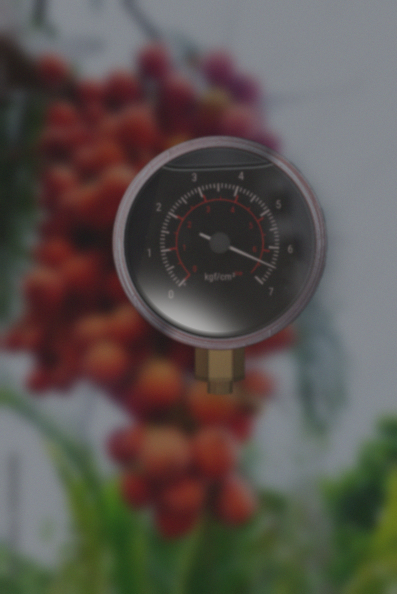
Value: 6.5kg/cm²
